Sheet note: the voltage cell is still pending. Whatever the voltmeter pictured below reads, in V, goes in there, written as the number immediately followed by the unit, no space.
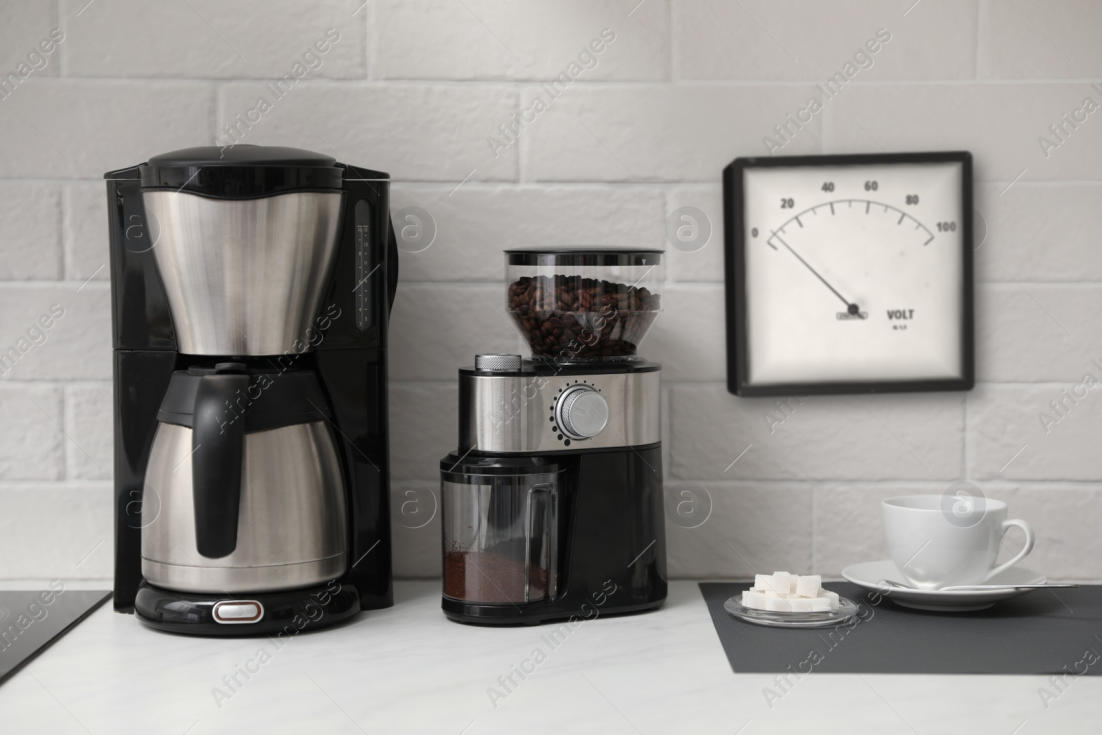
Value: 5V
